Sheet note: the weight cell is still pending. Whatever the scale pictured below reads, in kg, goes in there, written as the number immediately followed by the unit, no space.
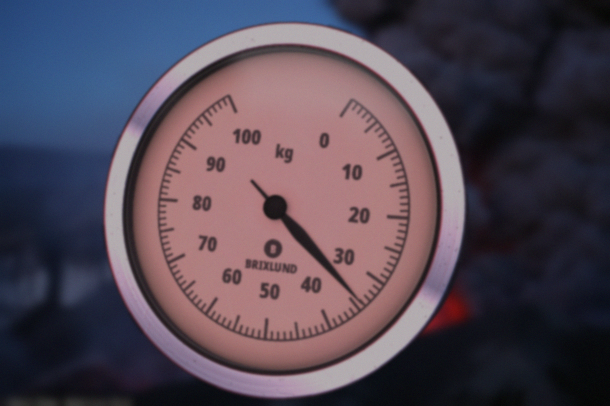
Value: 34kg
